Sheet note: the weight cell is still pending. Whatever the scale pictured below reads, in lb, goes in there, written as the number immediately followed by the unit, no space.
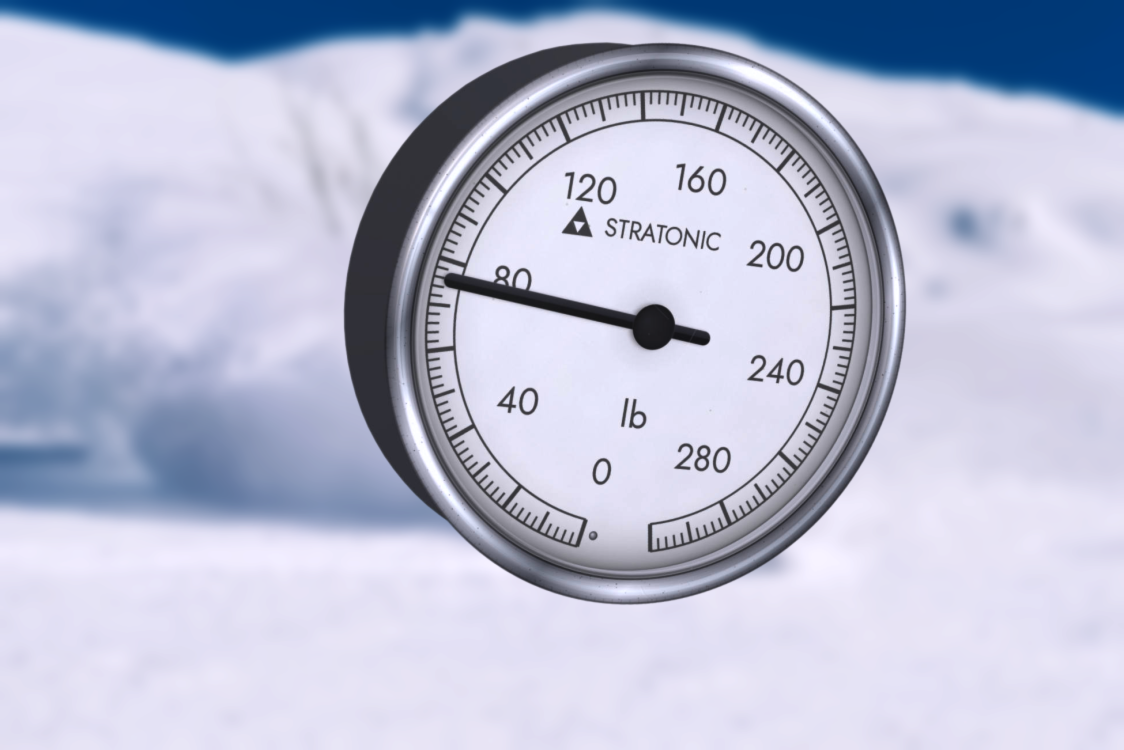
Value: 76lb
